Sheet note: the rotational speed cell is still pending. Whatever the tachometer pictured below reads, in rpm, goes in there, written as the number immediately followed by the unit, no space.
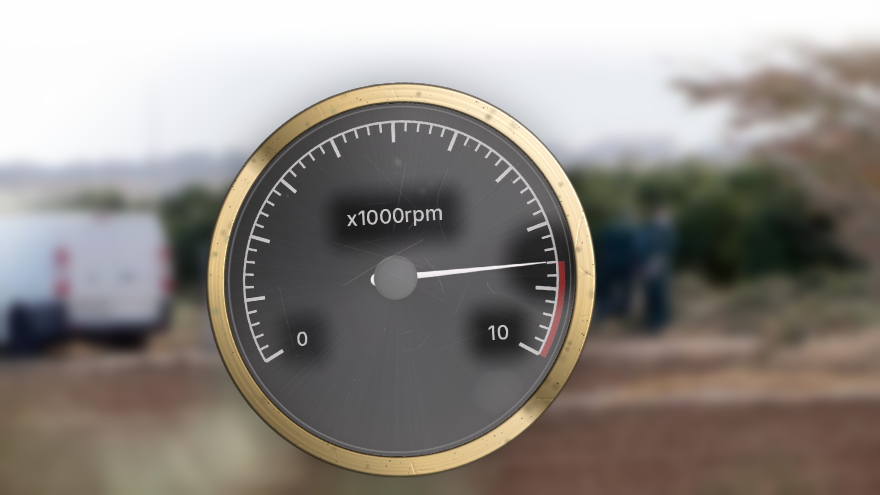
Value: 8600rpm
